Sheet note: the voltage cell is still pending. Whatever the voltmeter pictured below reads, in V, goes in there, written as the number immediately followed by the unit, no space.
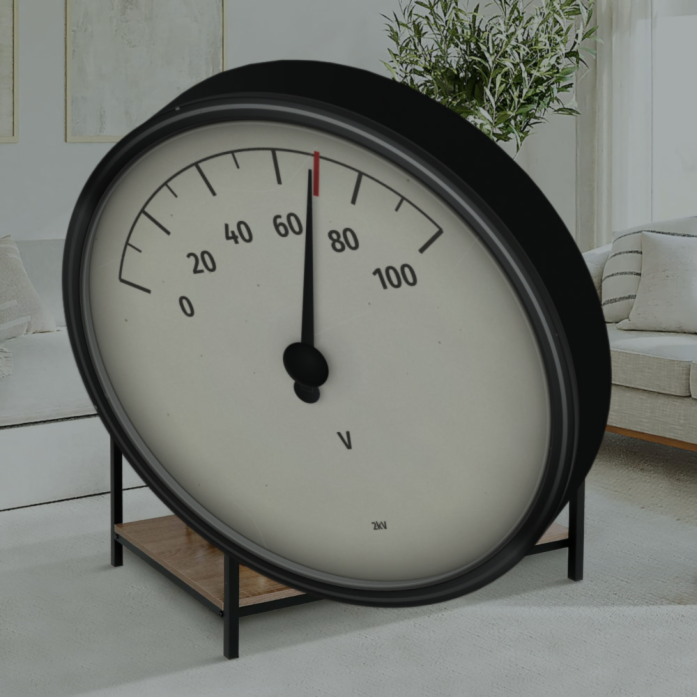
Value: 70V
